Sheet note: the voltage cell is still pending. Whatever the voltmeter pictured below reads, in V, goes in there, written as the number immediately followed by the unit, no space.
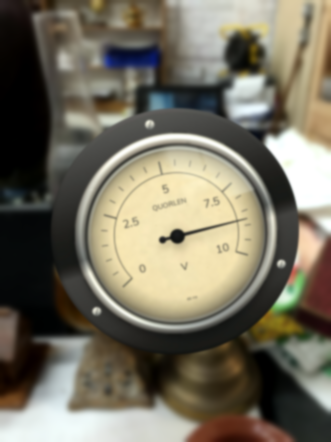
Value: 8.75V
